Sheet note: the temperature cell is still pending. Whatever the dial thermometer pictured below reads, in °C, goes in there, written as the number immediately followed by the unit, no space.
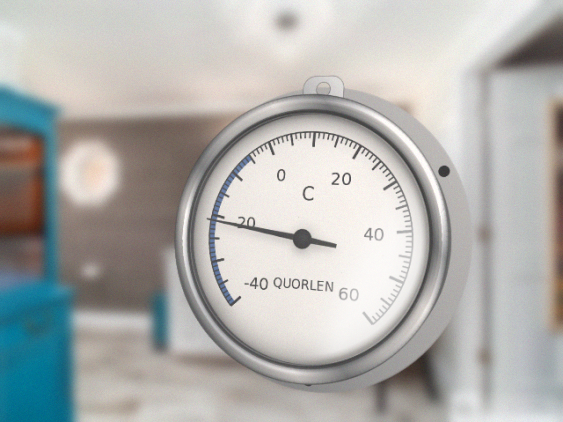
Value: -21°C
